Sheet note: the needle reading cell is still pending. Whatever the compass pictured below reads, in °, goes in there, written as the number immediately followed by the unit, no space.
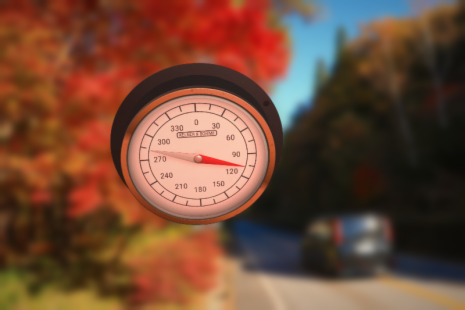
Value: 105°
